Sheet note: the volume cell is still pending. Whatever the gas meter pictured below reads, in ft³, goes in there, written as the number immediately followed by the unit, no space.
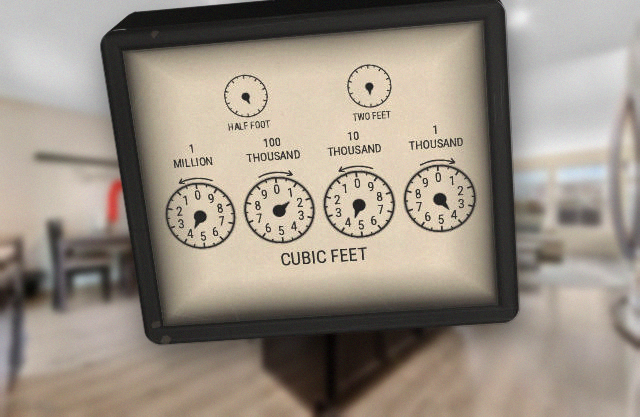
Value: 414400ft³
